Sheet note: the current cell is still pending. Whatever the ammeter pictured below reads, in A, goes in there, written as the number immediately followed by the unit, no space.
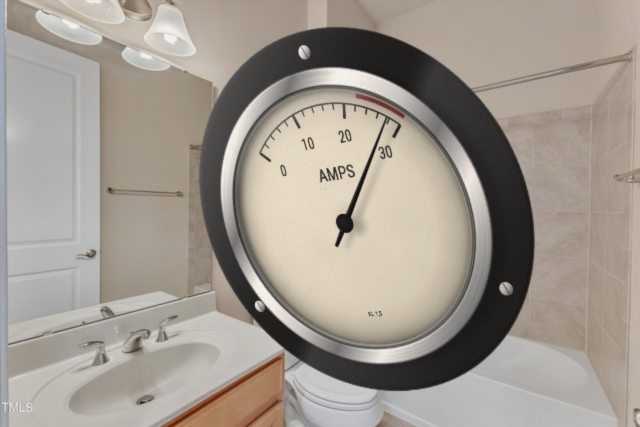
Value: 28A
